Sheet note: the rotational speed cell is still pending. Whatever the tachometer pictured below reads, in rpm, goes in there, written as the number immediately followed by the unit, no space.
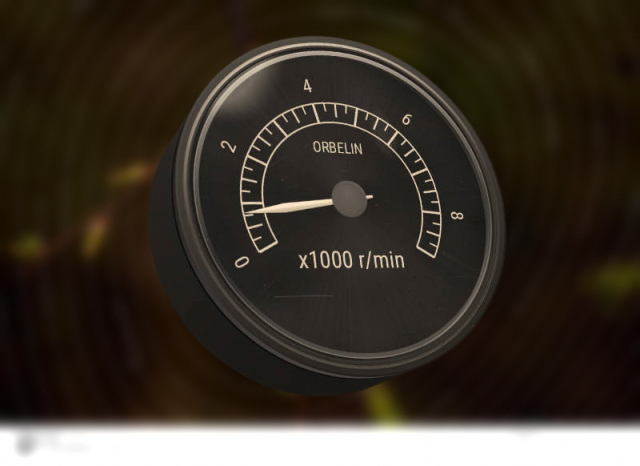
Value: 750rpm
